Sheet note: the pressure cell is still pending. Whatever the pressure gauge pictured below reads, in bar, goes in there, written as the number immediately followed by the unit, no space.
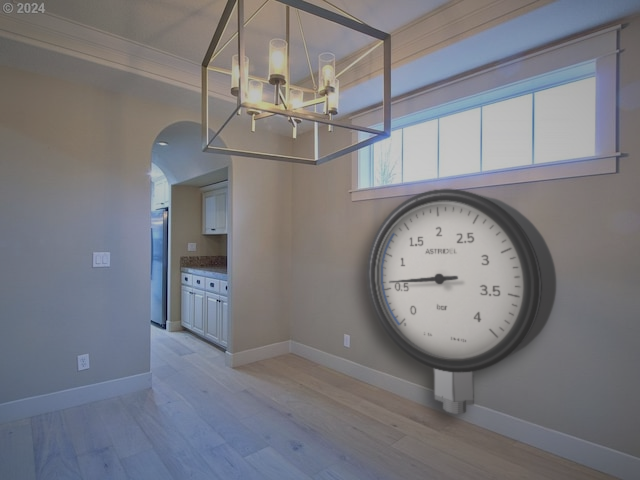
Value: 0.6bar
